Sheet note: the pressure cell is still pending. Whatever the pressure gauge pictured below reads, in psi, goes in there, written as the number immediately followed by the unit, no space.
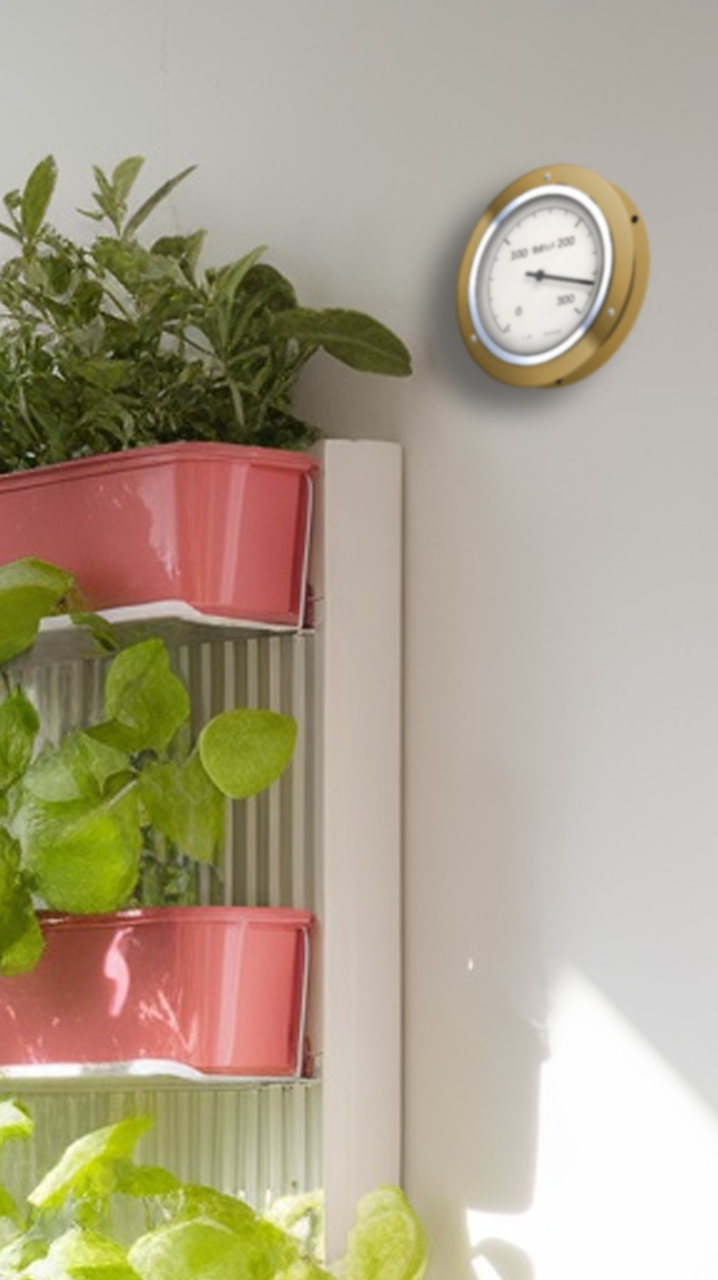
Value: 270psi
